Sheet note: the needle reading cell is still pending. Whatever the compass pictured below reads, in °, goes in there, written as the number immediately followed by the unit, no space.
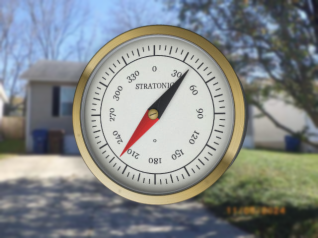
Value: 220°
